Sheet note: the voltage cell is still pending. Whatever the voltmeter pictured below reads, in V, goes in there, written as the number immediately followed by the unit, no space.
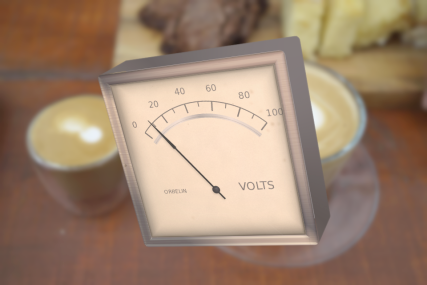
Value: 10V
